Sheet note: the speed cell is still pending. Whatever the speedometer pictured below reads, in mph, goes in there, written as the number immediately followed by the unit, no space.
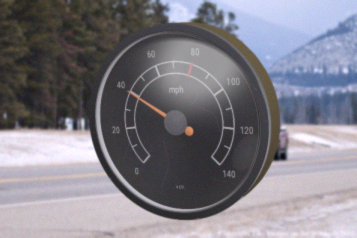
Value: 40mph
